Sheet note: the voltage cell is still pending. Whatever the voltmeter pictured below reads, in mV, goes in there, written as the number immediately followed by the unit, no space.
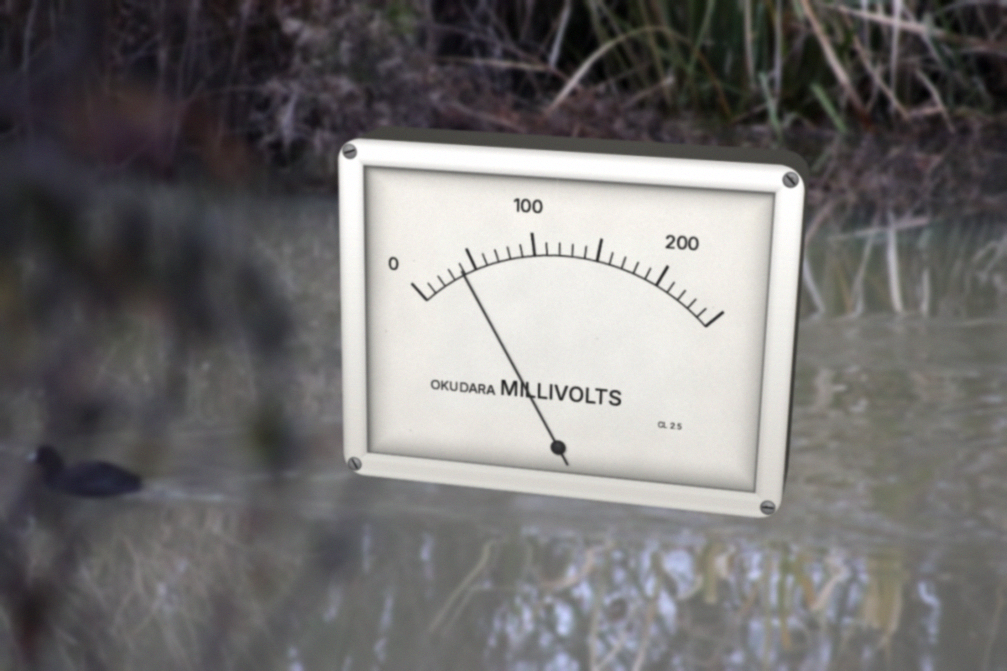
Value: 40mV
